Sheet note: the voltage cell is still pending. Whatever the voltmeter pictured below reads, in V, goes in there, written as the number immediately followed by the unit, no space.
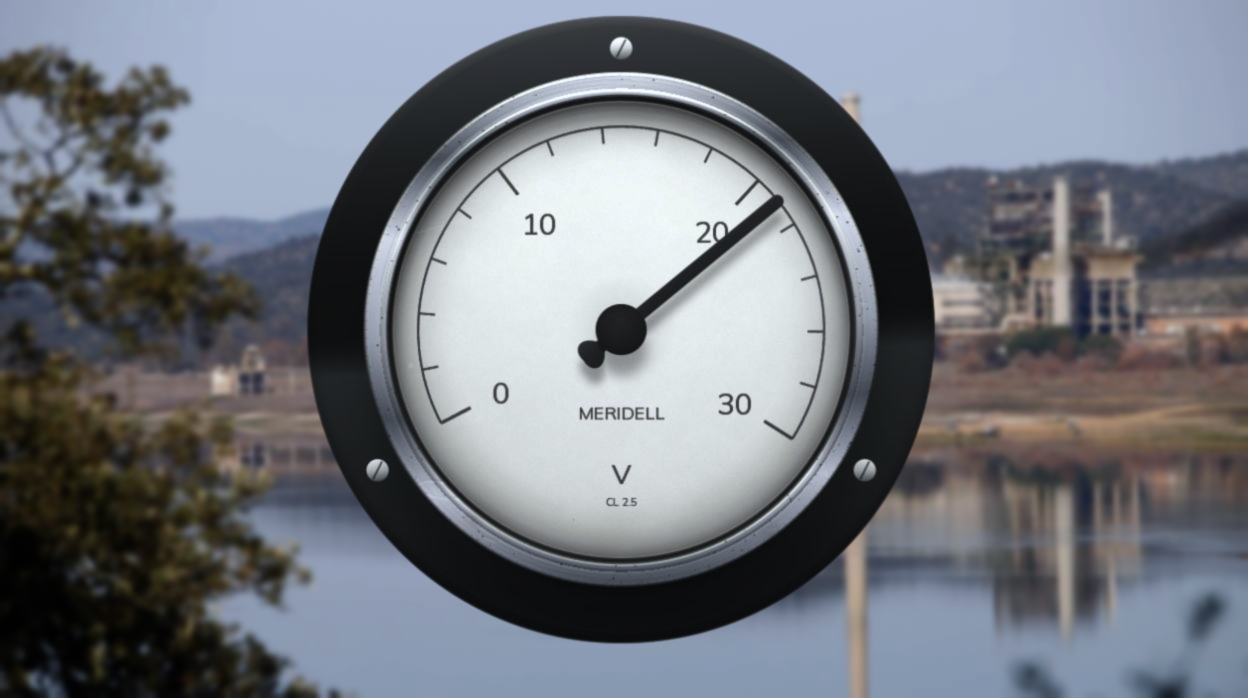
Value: 21V
